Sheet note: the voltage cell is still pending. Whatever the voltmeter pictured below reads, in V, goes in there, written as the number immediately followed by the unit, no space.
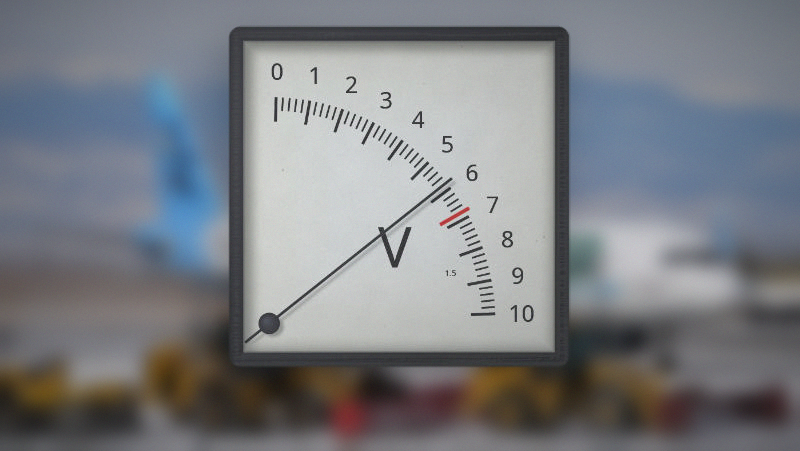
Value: 5.8V
